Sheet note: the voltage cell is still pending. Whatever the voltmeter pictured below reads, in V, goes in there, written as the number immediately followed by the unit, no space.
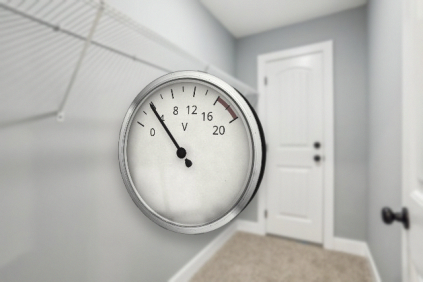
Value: 4V
